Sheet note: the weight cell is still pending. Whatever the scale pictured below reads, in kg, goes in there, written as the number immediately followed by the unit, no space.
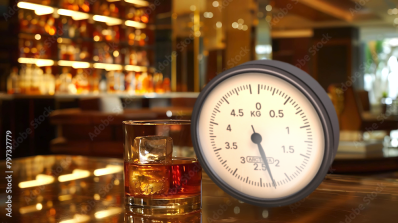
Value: 2.25kg
